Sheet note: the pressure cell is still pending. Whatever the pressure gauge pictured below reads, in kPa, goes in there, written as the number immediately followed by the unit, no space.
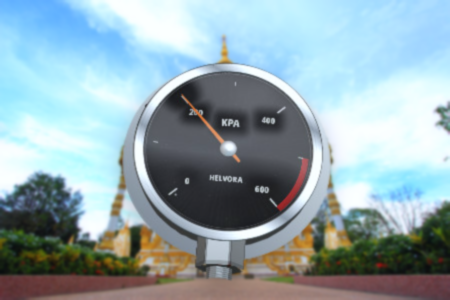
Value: 200kPa
